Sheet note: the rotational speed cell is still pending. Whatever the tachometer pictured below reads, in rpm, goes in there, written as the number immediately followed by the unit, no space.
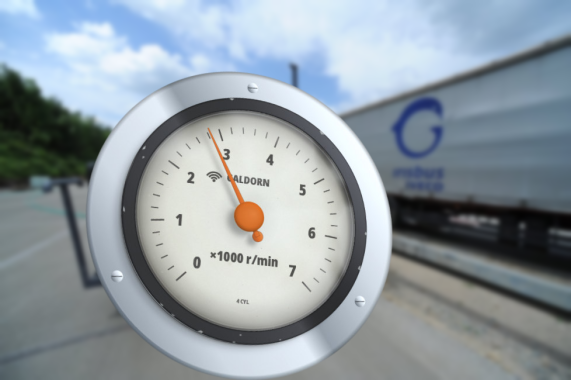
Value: 2800rpm
